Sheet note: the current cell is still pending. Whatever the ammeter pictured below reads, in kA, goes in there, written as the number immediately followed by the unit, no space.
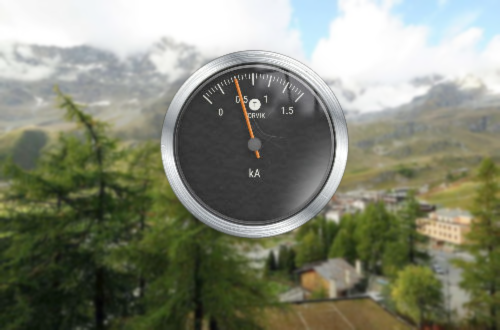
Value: 0.5kA
